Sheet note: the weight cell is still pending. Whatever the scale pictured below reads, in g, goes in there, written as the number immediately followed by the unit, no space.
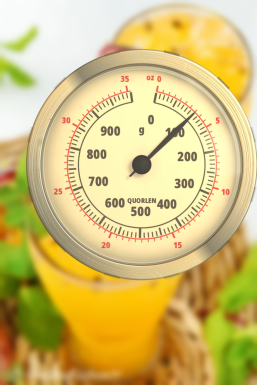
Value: 100g
